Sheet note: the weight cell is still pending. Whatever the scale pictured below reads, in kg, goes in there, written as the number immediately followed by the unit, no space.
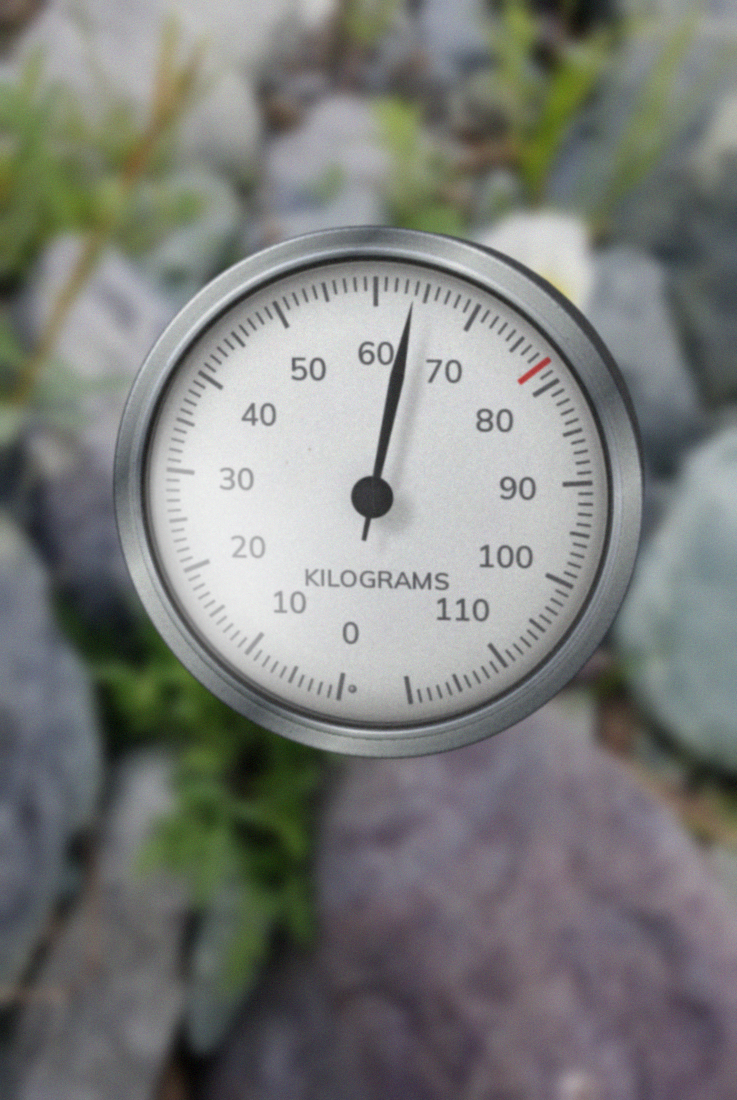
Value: 64kg
